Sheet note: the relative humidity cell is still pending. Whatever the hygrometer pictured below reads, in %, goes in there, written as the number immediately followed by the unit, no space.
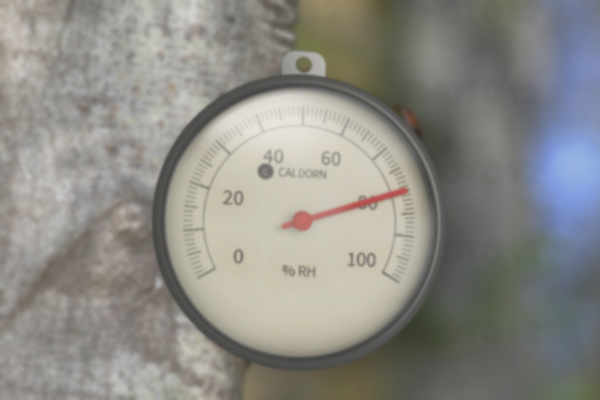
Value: 80%
